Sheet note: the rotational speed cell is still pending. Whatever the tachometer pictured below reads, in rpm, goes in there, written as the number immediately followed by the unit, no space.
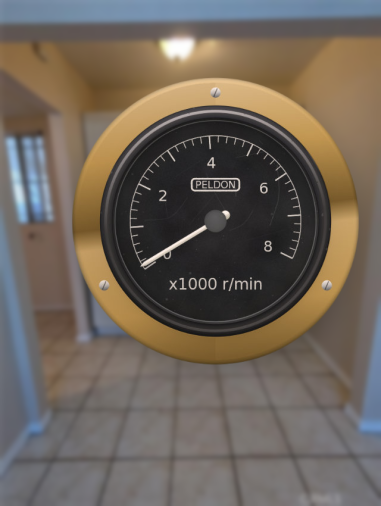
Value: 100rpm
